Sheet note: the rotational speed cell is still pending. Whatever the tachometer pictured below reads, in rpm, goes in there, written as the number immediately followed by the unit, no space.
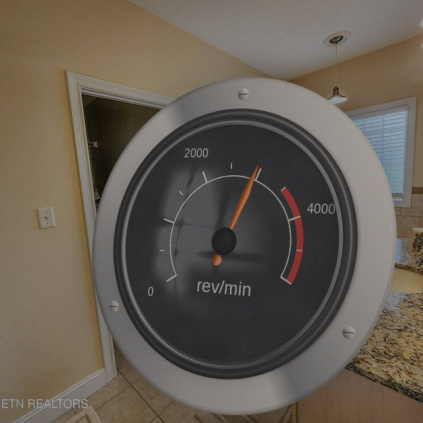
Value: 3000rpm
